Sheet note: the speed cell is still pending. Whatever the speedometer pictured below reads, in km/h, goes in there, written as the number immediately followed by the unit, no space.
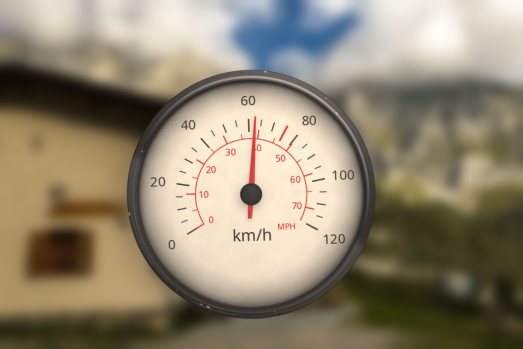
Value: 62.5km/h
